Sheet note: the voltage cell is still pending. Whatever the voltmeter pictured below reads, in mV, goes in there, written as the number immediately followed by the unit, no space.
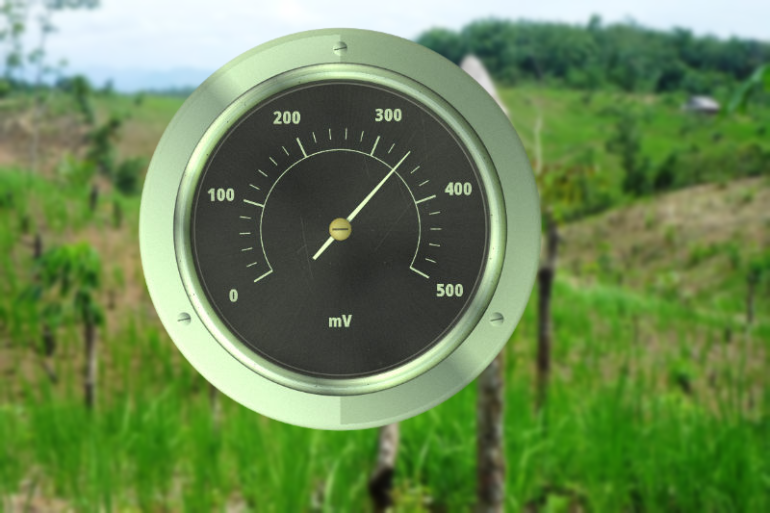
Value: 340mV
